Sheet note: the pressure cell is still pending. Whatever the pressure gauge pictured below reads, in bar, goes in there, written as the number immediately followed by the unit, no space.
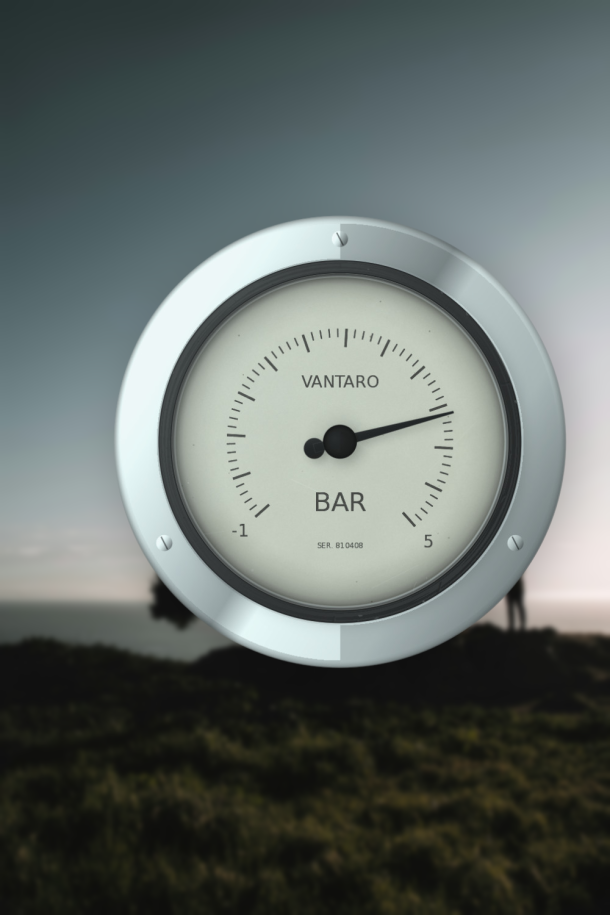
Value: 3.6bar
